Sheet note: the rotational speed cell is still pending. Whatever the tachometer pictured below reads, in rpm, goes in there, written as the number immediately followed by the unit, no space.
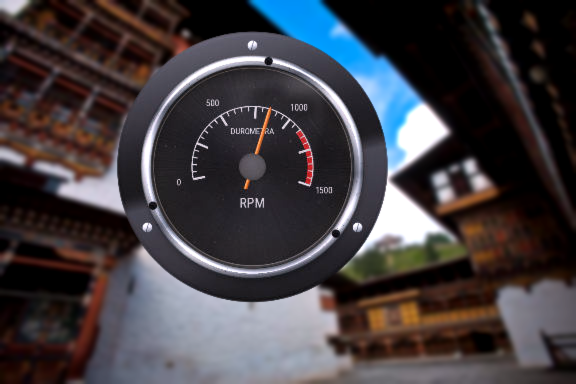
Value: 850rpm
